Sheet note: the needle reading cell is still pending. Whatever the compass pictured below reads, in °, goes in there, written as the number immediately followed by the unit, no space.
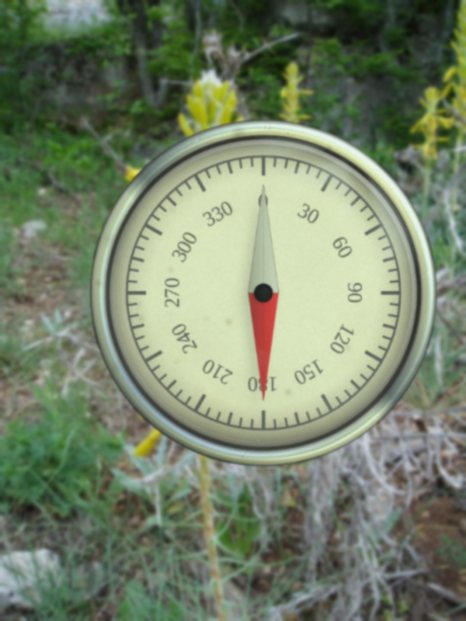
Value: 180°
